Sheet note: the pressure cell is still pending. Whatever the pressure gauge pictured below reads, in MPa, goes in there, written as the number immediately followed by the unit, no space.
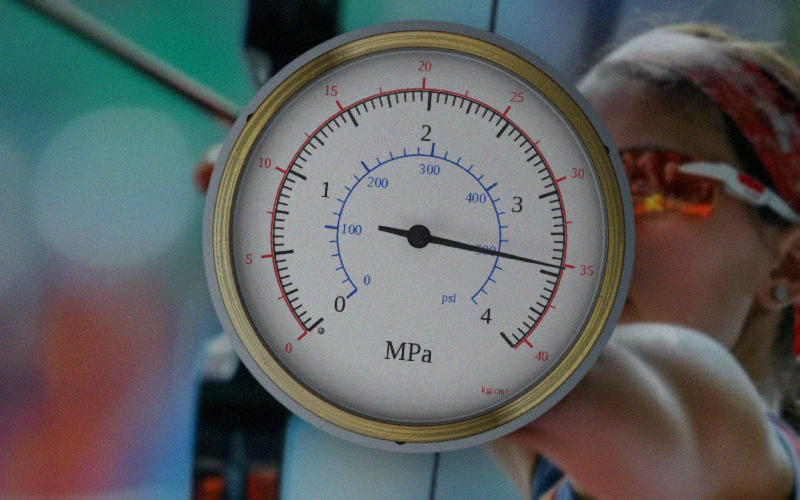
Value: 3.45MPa
